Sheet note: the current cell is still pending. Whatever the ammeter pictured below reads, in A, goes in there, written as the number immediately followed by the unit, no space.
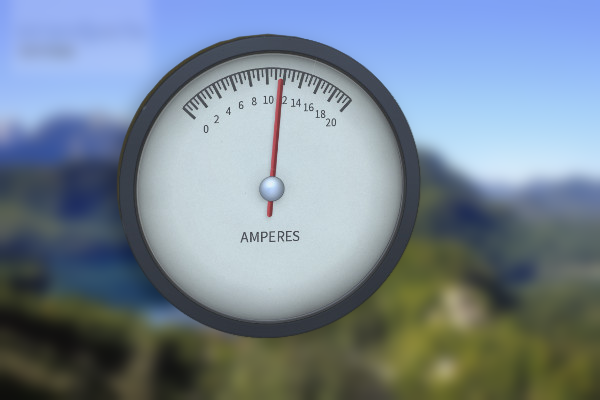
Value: 11.5A
